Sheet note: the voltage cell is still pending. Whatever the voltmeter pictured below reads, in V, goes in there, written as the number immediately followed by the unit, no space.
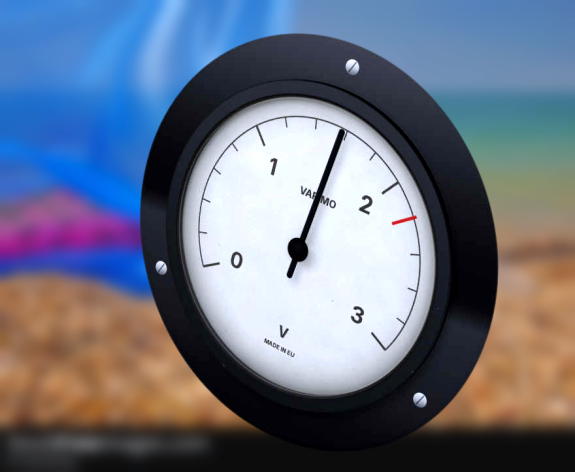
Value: 1.6V
